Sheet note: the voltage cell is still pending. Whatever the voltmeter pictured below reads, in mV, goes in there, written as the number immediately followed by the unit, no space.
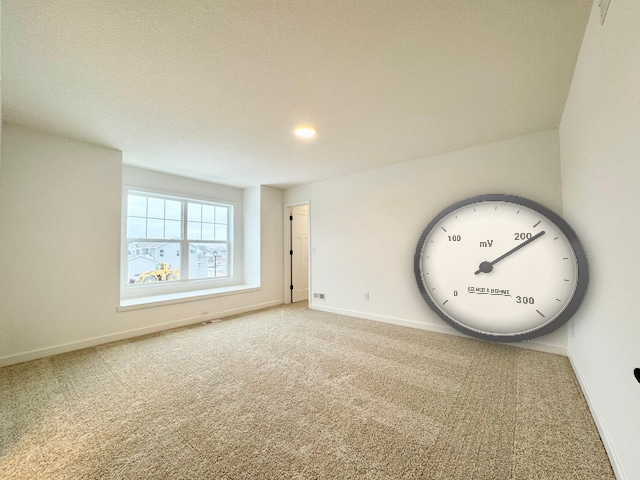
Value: 210mV
